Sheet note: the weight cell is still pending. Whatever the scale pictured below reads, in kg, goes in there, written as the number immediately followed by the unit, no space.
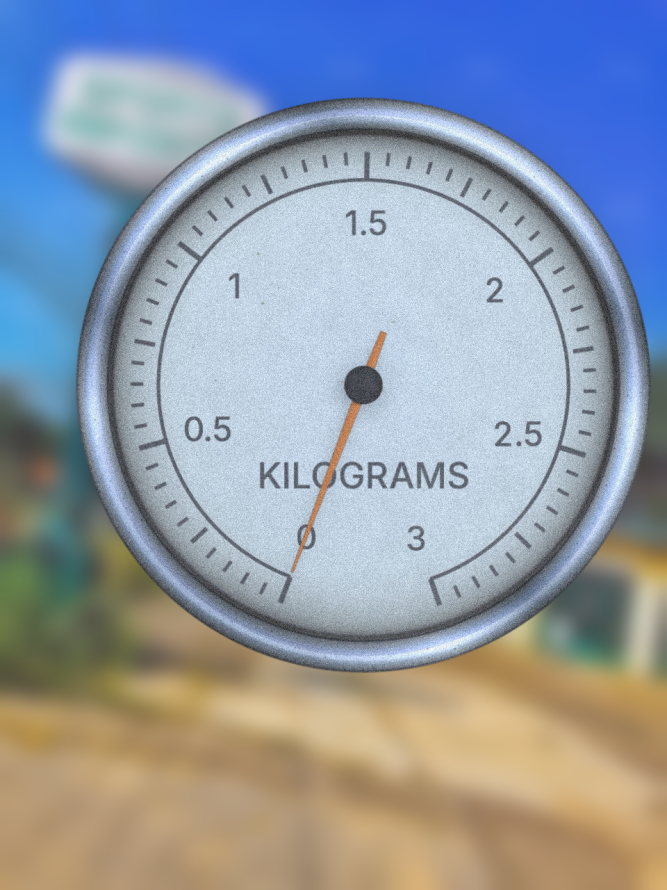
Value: 0kg
